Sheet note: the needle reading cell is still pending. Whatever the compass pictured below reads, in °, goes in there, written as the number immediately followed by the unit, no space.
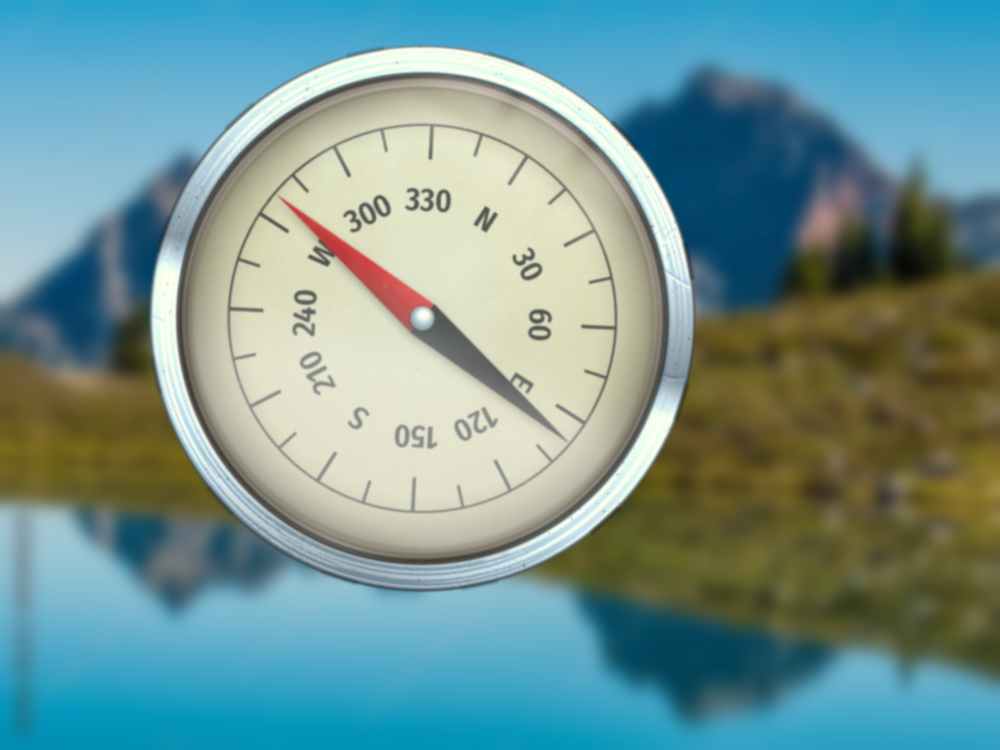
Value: 277.5°
